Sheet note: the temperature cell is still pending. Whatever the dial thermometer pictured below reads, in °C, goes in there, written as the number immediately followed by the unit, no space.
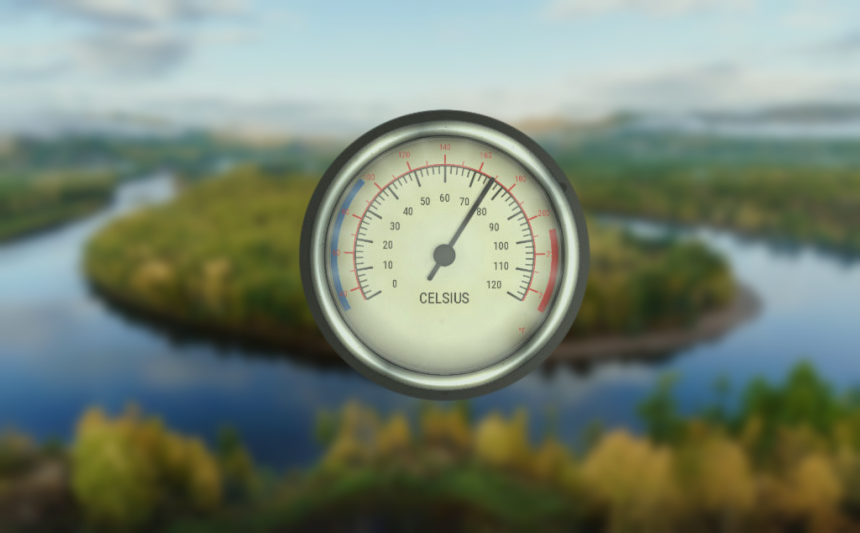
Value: 76°C
